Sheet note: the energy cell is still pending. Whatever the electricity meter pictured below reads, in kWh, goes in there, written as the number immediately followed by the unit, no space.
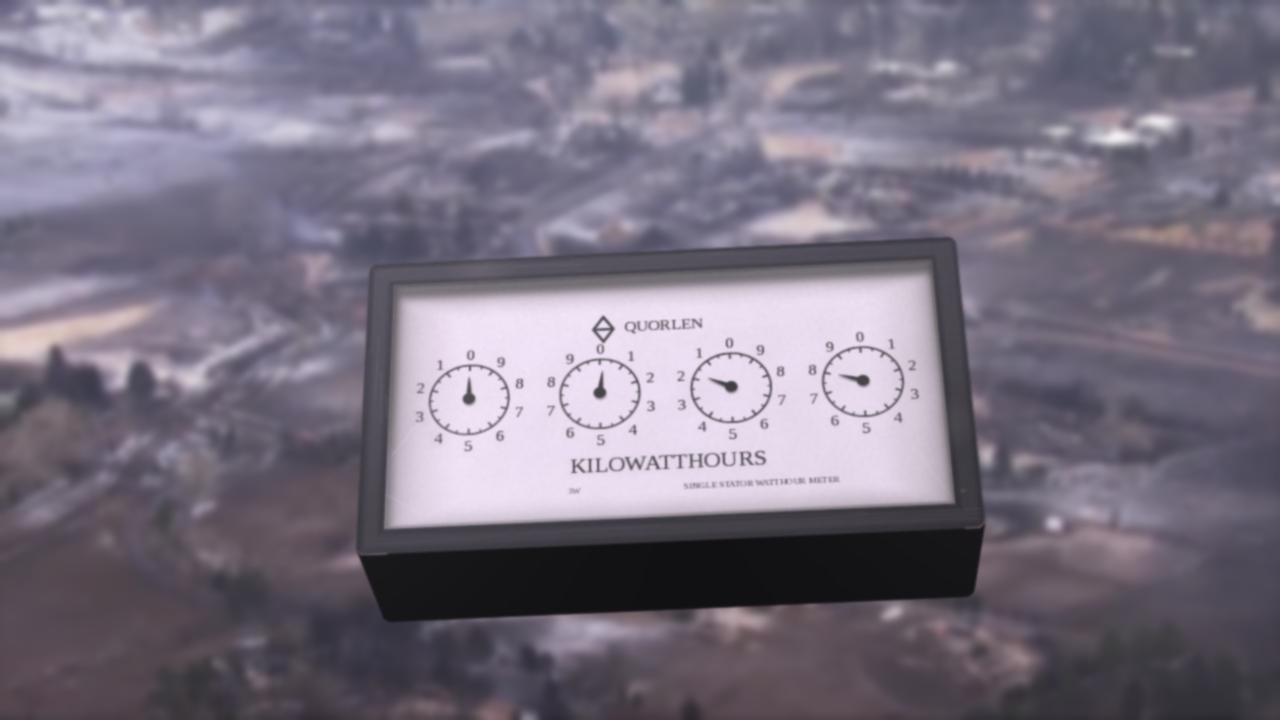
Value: 18kWh
